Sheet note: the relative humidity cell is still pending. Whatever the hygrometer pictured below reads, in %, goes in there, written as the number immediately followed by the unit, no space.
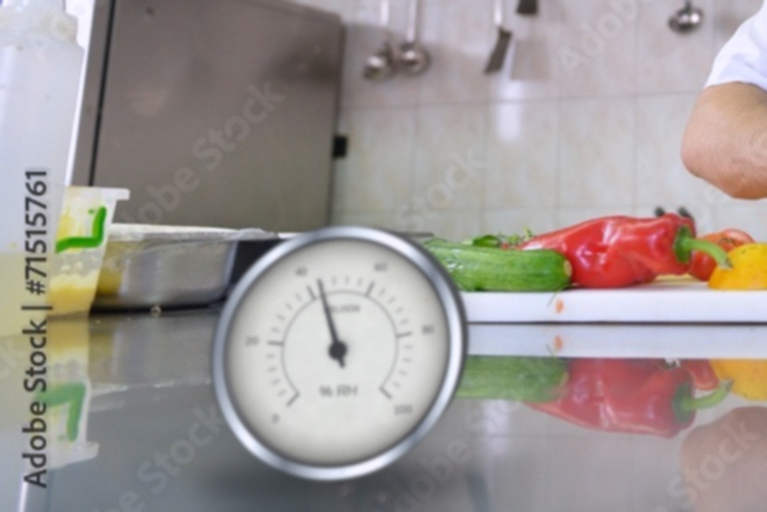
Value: 44%
